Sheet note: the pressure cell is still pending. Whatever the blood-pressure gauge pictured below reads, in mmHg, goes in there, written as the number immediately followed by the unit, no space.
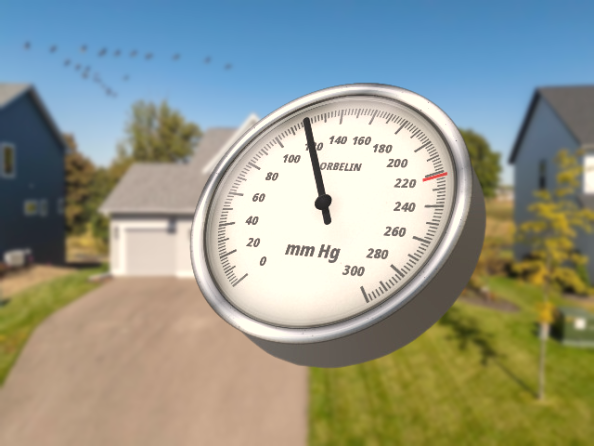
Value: 120mmHg
